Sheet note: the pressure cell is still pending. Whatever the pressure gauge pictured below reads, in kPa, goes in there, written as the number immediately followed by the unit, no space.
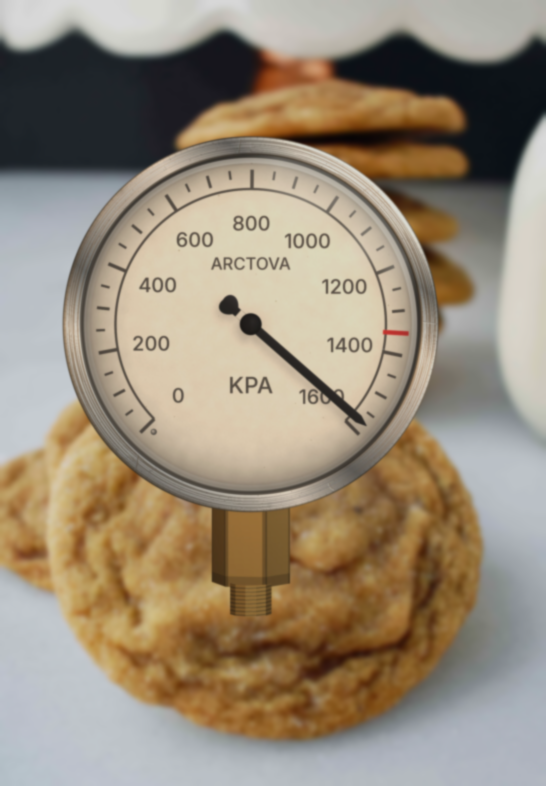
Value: 1575kPa
